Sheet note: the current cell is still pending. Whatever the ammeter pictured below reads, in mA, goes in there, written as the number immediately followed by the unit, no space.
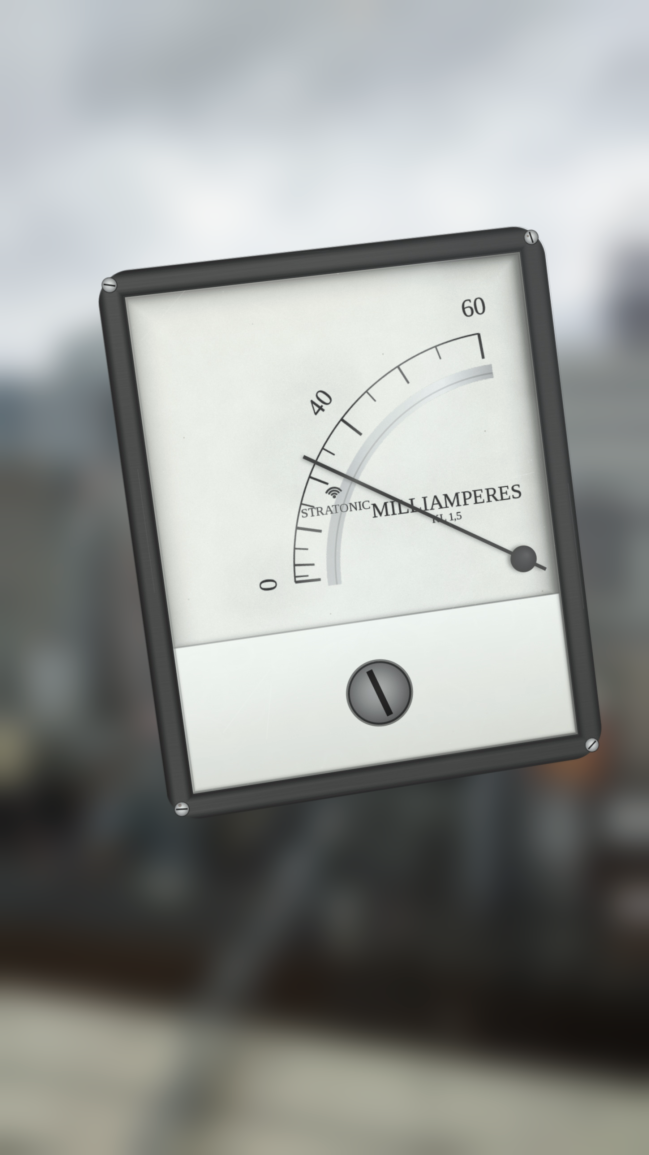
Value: 32.5mA
